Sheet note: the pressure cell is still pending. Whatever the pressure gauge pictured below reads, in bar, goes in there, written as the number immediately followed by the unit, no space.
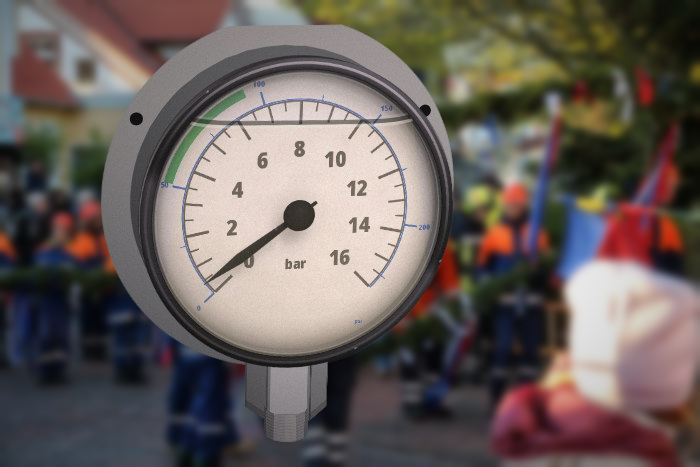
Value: 0.5bar
